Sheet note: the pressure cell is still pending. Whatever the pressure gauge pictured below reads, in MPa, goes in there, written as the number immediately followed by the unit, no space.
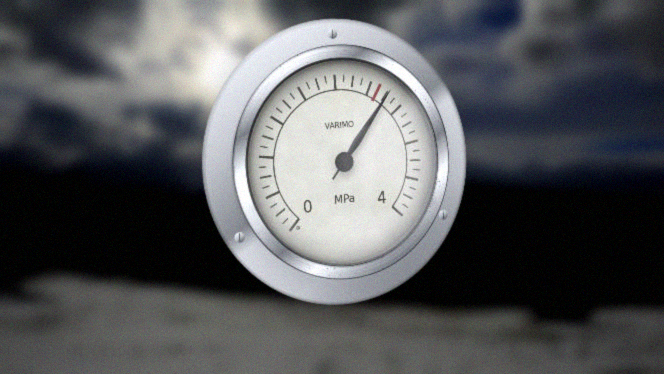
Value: 2.6MPa
